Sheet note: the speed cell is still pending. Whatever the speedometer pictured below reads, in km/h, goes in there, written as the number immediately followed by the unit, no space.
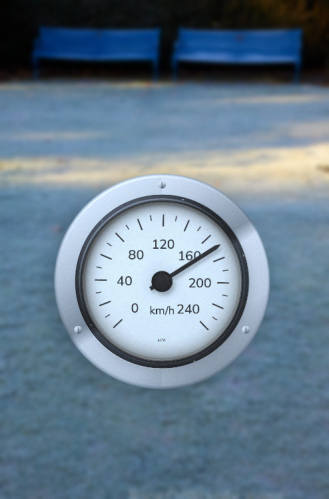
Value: 170km/h
